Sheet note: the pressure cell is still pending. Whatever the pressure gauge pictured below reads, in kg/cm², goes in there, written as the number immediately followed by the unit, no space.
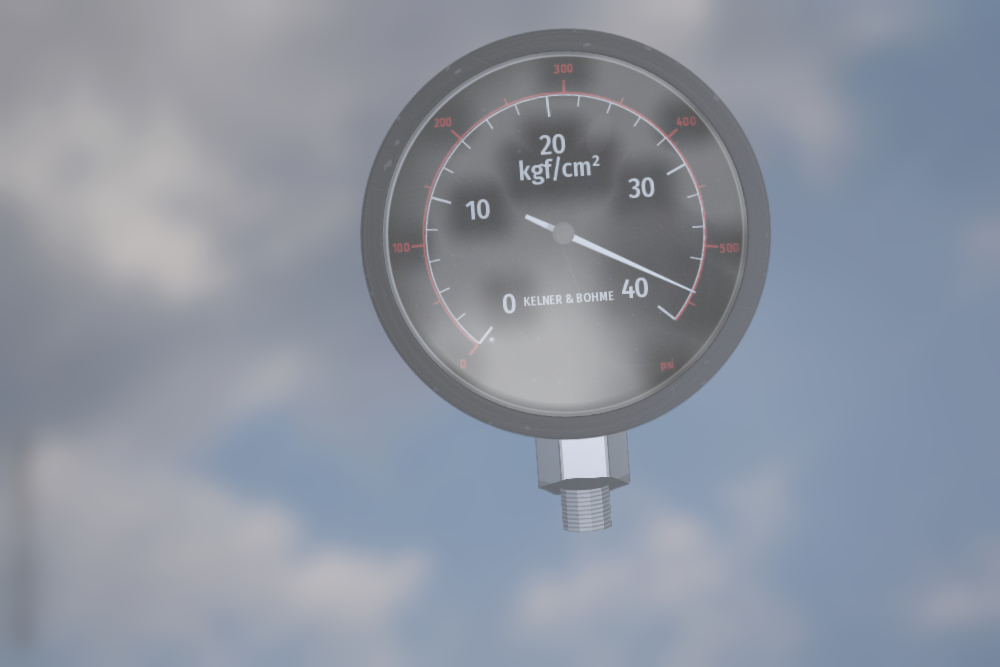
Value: 38kg/cm²
